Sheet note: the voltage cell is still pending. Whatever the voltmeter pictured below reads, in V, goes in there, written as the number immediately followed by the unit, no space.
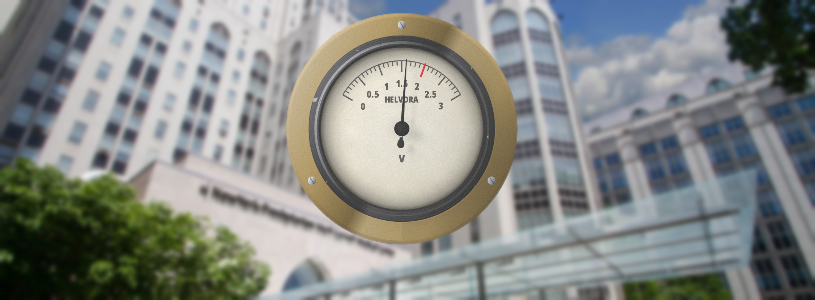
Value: 1.6V
